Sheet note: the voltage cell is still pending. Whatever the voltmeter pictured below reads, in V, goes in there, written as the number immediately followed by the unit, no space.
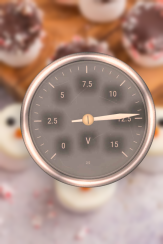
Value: 12.25V
